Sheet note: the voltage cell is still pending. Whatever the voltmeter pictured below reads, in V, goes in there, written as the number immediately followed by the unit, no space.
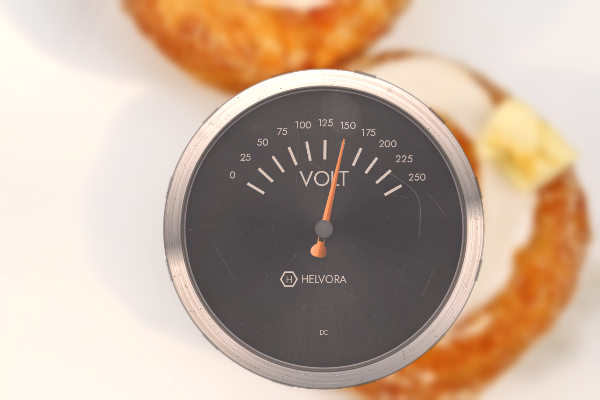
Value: 150V
